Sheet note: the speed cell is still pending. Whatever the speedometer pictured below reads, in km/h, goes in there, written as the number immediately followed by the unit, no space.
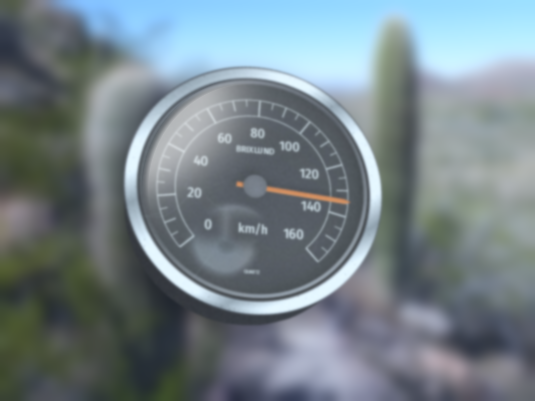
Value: 135km/h
